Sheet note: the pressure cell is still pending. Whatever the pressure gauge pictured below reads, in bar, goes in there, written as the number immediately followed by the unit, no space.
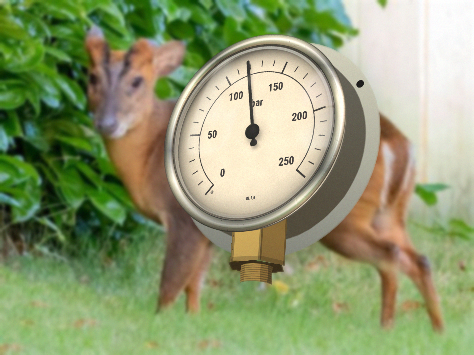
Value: 120bar
